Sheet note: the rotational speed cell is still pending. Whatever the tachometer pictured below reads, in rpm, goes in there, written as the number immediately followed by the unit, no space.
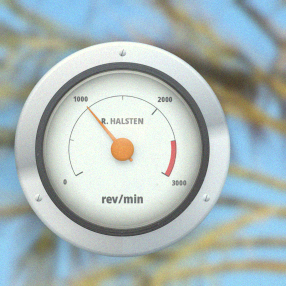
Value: 1000rpm
